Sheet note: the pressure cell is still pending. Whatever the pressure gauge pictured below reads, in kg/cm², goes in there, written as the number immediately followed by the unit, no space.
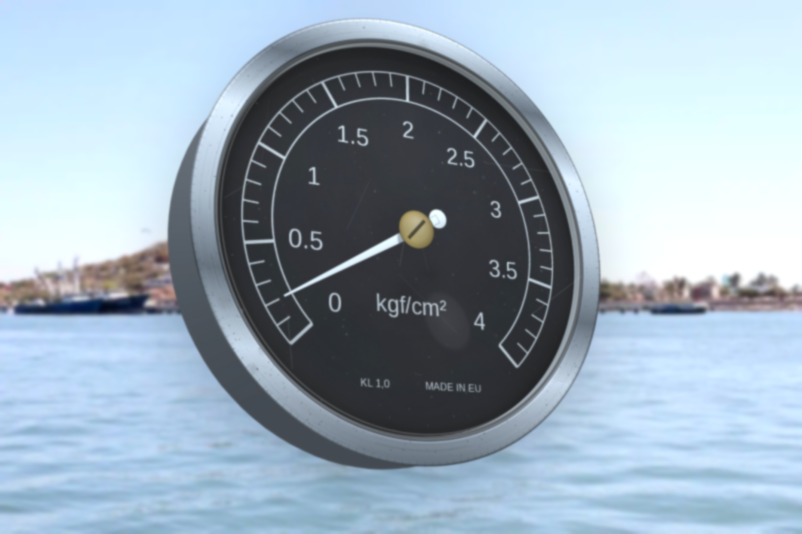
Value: 0.2kg/cm²
